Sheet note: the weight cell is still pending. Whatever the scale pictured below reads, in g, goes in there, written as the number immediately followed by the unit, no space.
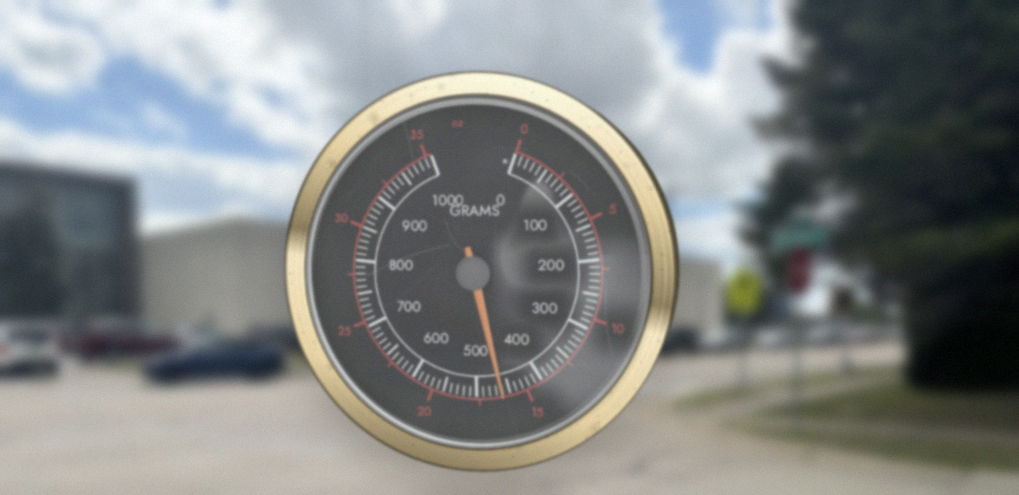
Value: 460g
